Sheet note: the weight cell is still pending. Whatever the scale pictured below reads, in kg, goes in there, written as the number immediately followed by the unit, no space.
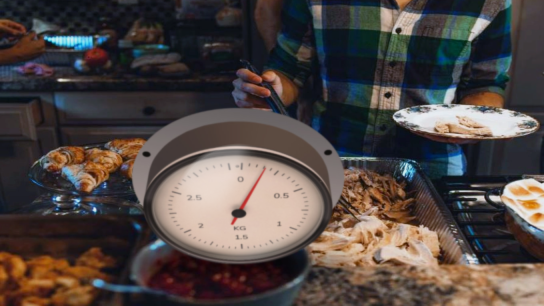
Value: 0.15kg
